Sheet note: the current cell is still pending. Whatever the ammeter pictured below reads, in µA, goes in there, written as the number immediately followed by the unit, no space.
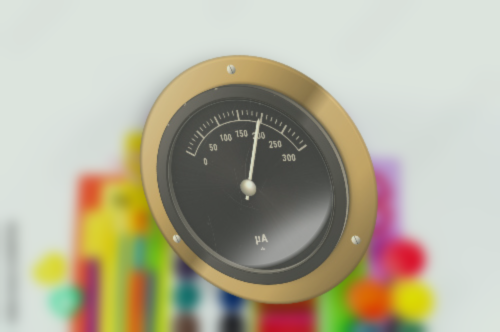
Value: 200µA
